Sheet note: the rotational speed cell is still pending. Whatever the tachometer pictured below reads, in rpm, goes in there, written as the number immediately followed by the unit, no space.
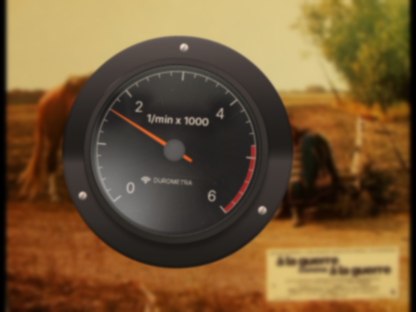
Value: 1600rpm
